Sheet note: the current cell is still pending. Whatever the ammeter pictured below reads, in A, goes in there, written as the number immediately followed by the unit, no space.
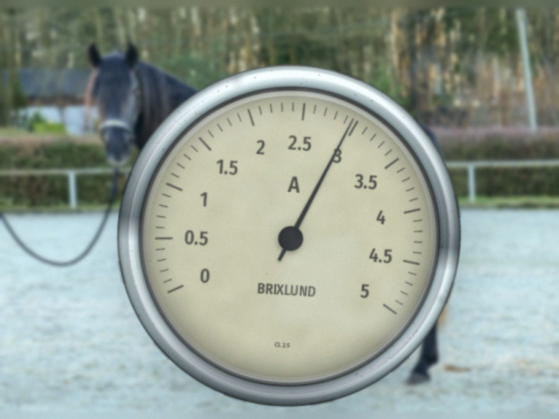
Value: 2.95A
